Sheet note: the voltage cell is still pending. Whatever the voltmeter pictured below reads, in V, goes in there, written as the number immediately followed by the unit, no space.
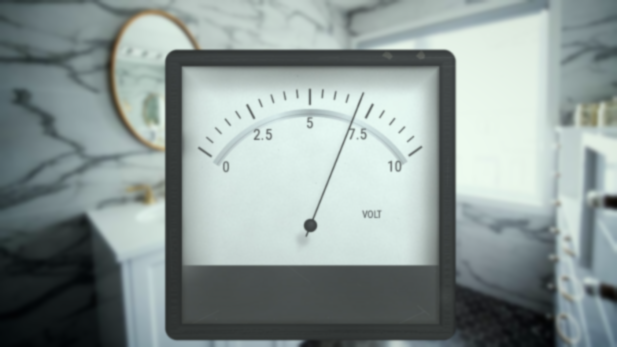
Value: 7V
